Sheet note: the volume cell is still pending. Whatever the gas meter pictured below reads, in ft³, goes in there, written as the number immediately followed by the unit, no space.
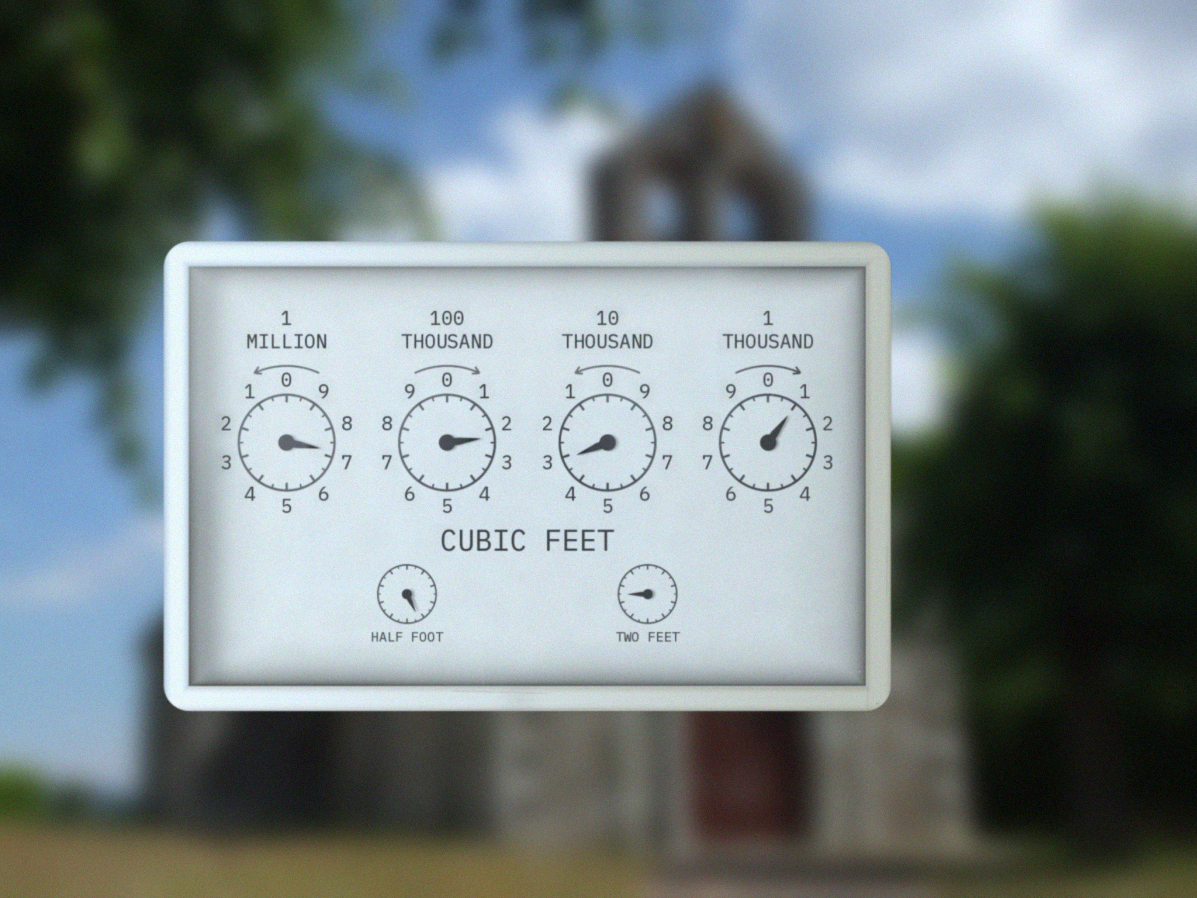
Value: 723100ft³
